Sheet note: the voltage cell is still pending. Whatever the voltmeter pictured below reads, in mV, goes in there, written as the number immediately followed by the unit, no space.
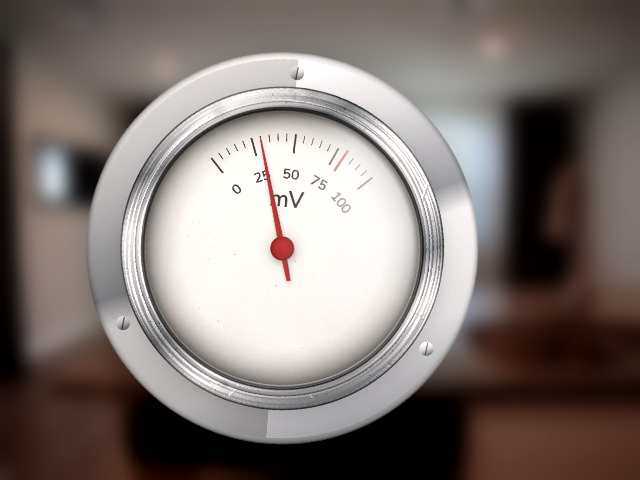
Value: 30mV
